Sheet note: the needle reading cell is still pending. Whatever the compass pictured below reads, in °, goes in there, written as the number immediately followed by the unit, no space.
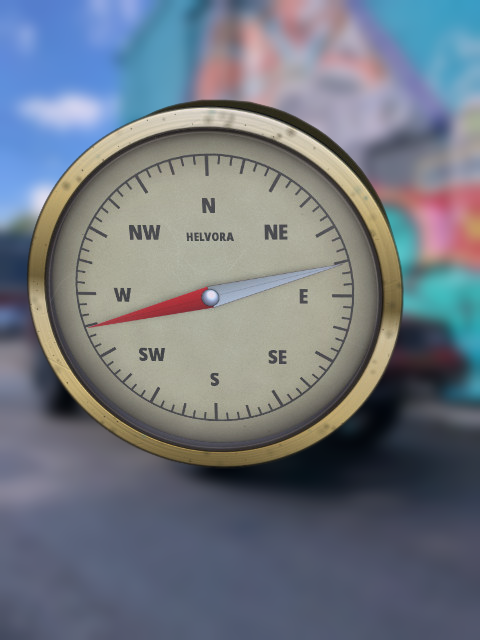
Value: 255°
